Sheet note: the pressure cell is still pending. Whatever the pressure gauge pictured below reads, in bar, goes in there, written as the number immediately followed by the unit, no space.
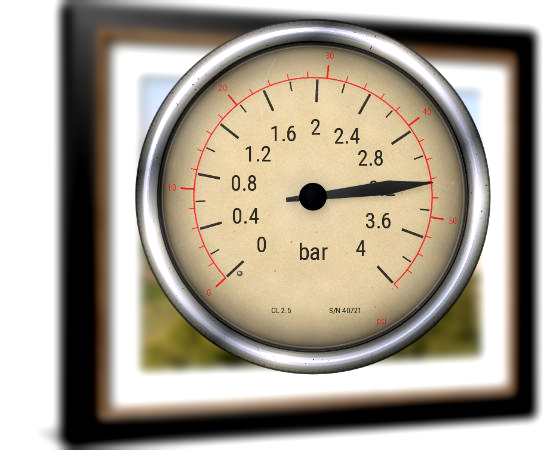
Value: 3.2bar
